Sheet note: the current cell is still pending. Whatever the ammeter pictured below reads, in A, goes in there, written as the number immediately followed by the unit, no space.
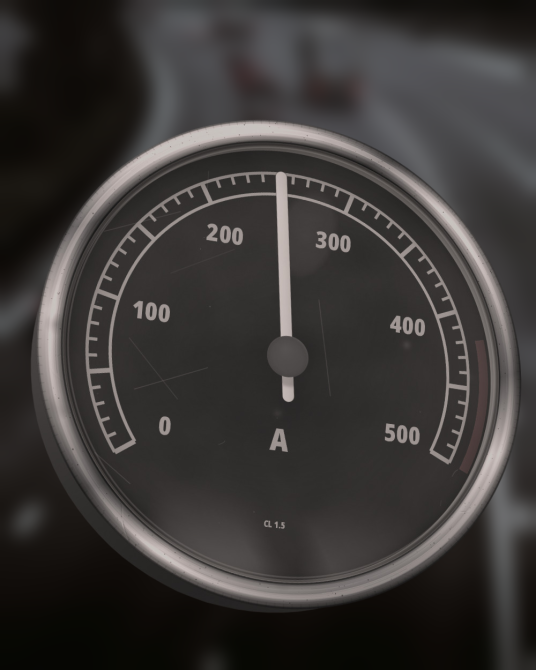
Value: 250A
